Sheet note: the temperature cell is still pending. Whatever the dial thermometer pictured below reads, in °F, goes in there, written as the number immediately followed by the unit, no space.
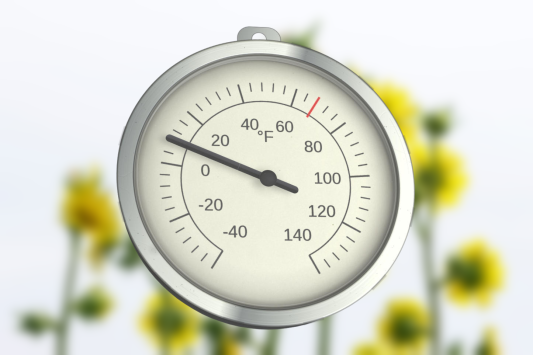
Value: 8°F
